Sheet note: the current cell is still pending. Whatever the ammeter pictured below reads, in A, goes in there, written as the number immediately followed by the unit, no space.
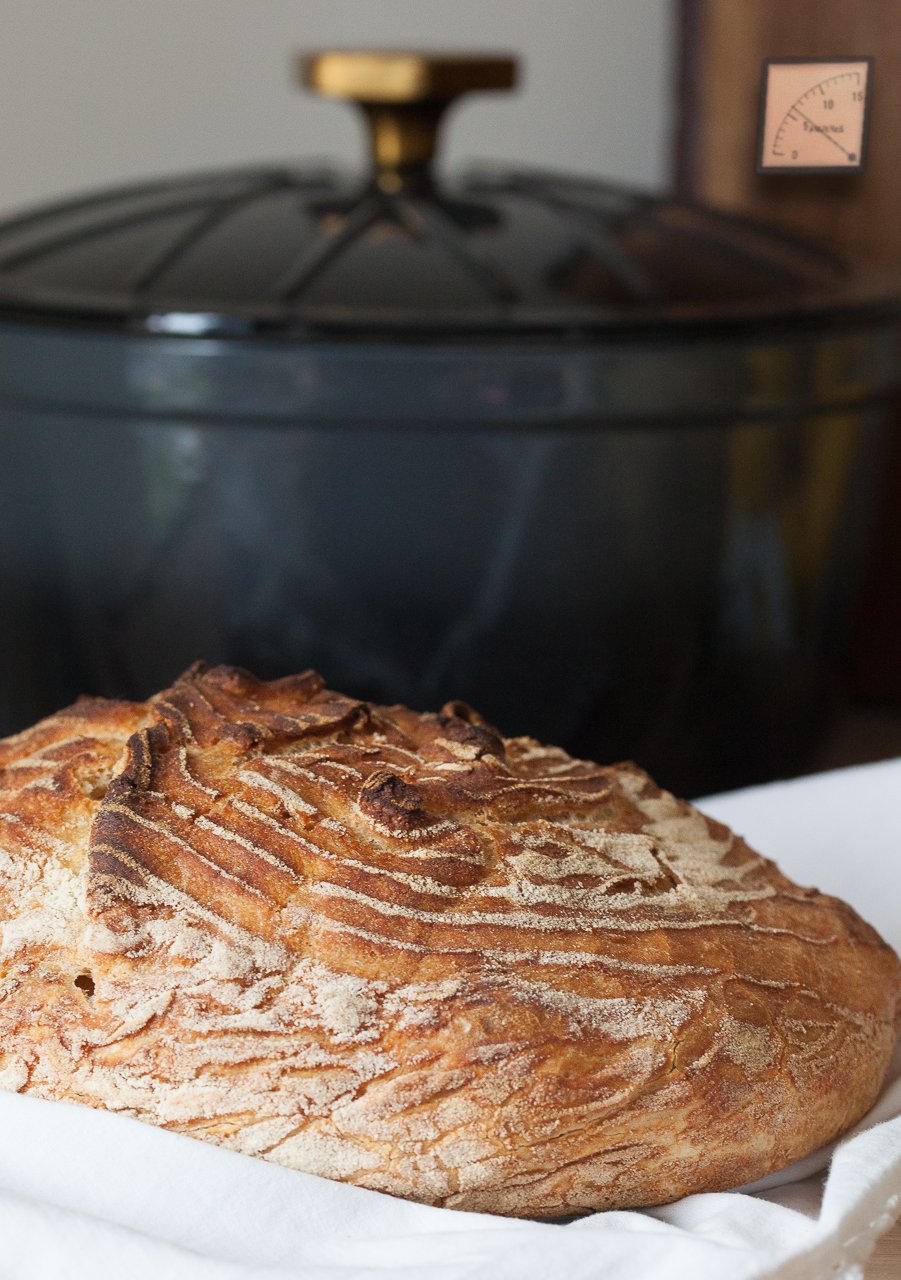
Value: 6A
